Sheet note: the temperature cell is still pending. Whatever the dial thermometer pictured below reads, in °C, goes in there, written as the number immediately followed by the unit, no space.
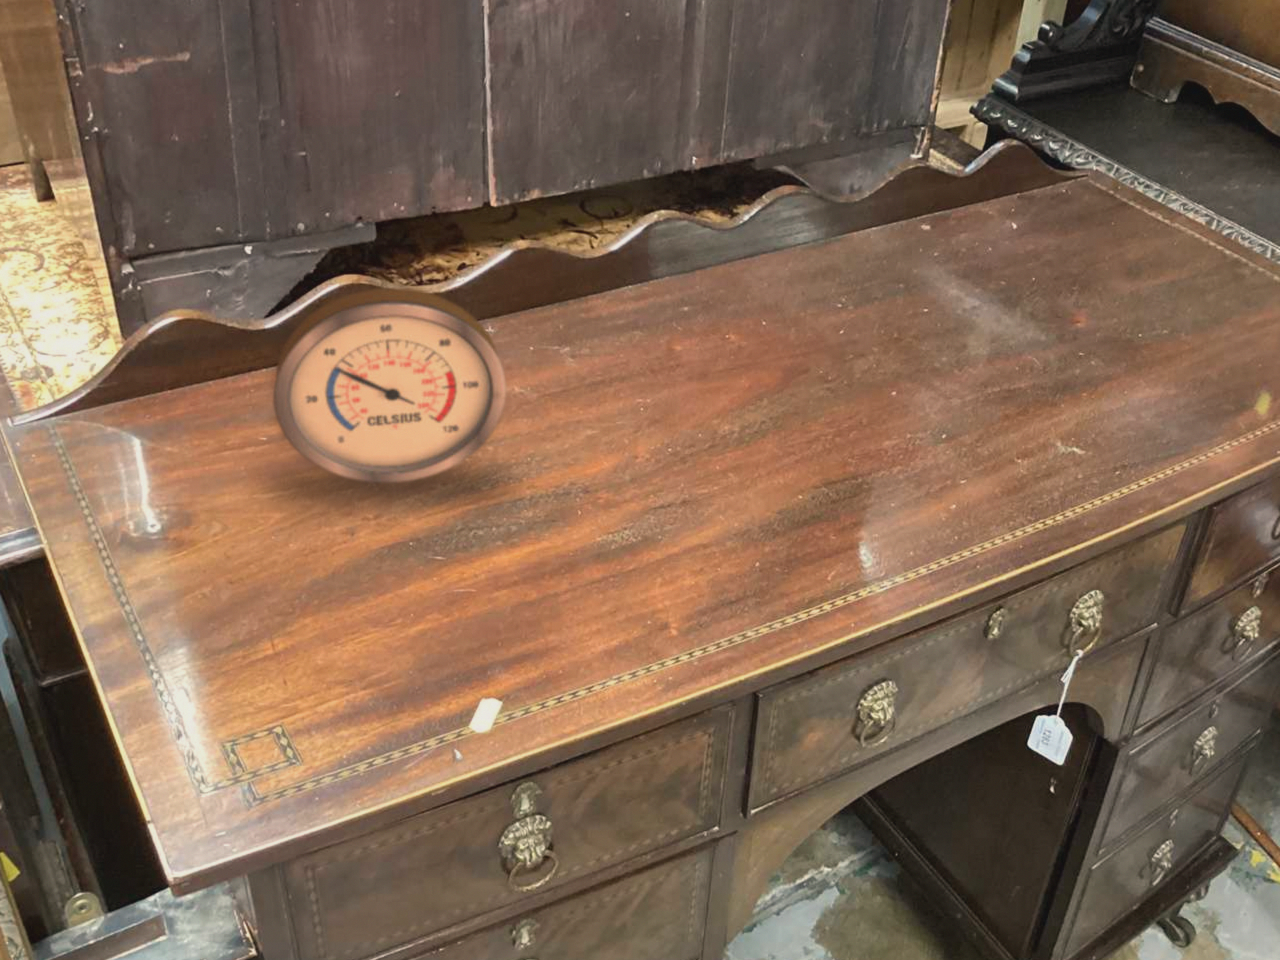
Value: 36°C
